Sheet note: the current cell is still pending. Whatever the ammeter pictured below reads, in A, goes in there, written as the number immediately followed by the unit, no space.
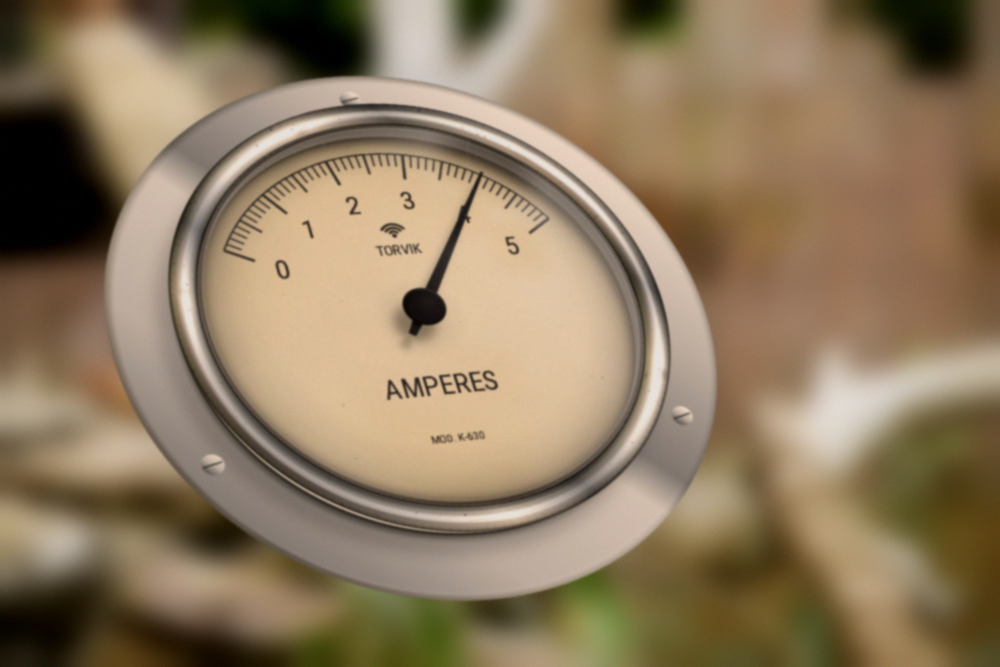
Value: 4A
